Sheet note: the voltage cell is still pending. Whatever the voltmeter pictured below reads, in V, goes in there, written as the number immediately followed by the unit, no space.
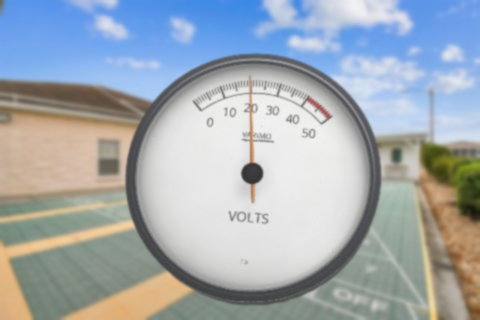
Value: 20V
